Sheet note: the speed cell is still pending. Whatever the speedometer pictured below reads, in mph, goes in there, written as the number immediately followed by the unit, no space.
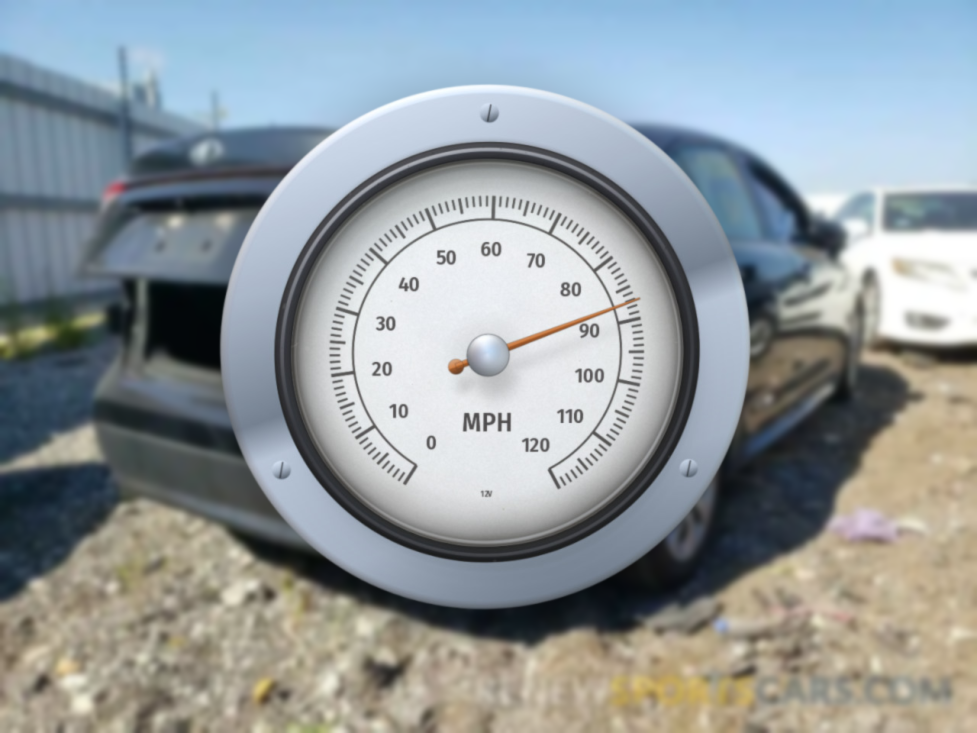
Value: 87mph
